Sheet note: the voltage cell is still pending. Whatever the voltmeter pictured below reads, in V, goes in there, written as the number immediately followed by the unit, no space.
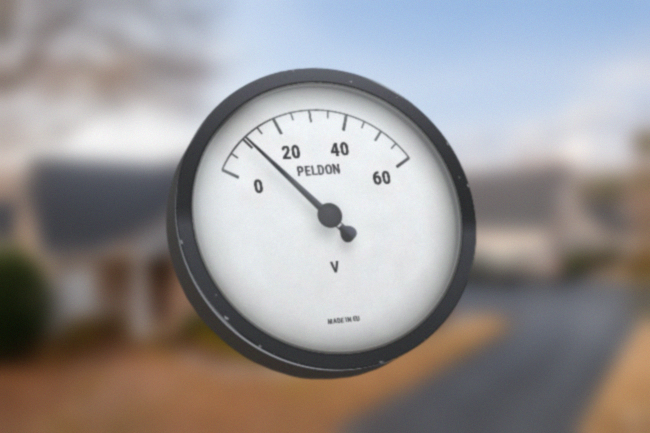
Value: 10V
